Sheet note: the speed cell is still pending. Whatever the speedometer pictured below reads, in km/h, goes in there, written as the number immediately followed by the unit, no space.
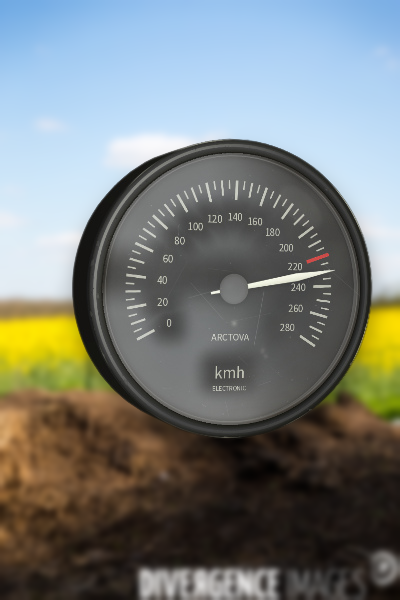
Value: 230km/h
